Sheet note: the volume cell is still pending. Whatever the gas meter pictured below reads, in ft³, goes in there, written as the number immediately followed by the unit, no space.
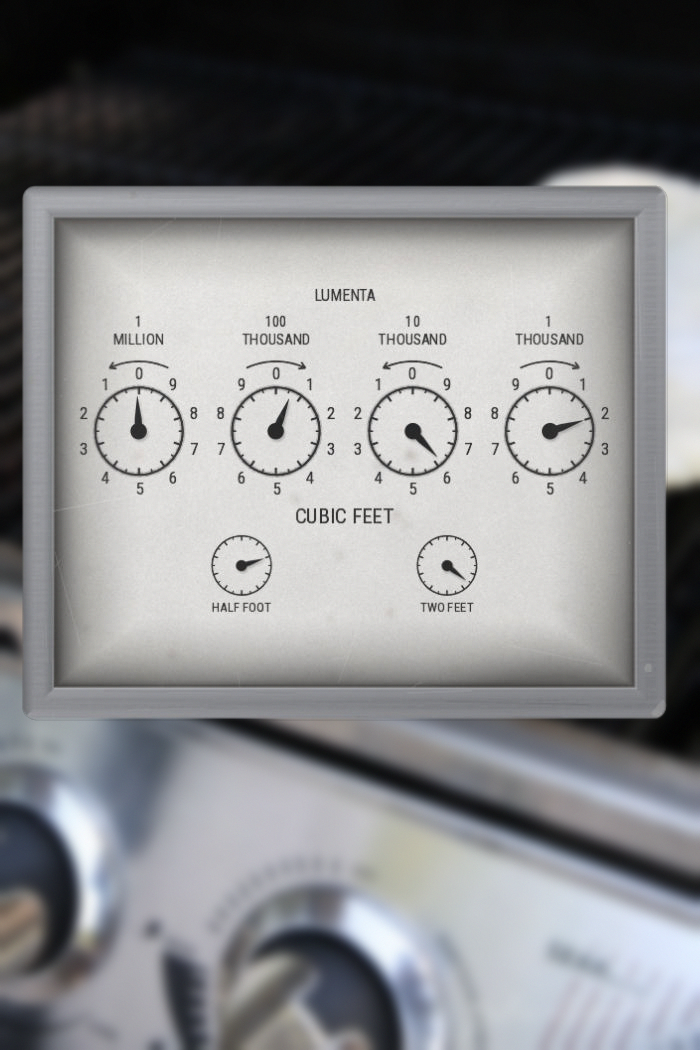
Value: 6200ft³
